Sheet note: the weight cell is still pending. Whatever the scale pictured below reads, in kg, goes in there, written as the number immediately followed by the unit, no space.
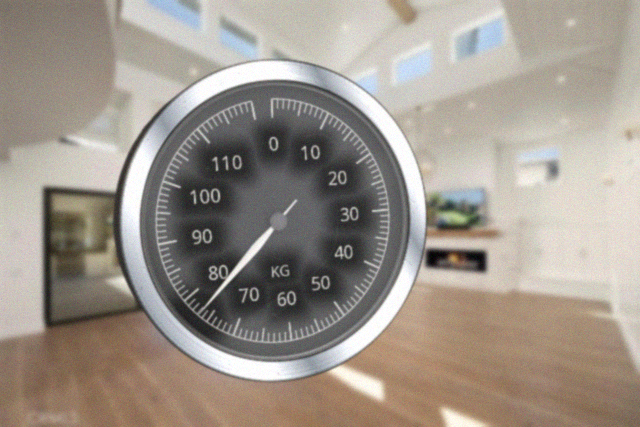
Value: 77kg
